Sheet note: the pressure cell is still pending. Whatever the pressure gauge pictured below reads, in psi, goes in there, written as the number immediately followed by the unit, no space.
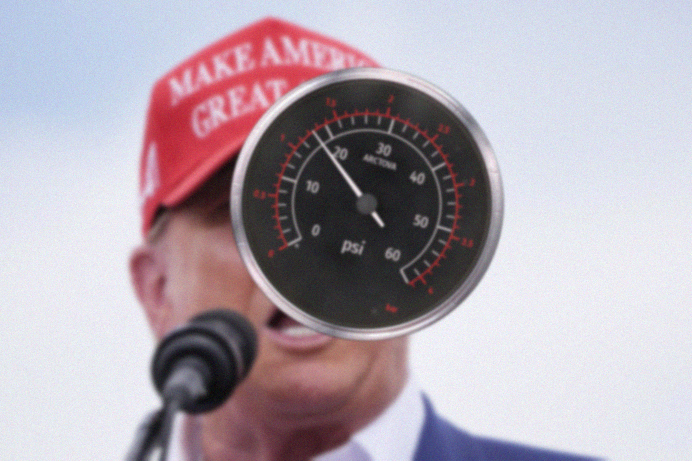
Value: 18psi
